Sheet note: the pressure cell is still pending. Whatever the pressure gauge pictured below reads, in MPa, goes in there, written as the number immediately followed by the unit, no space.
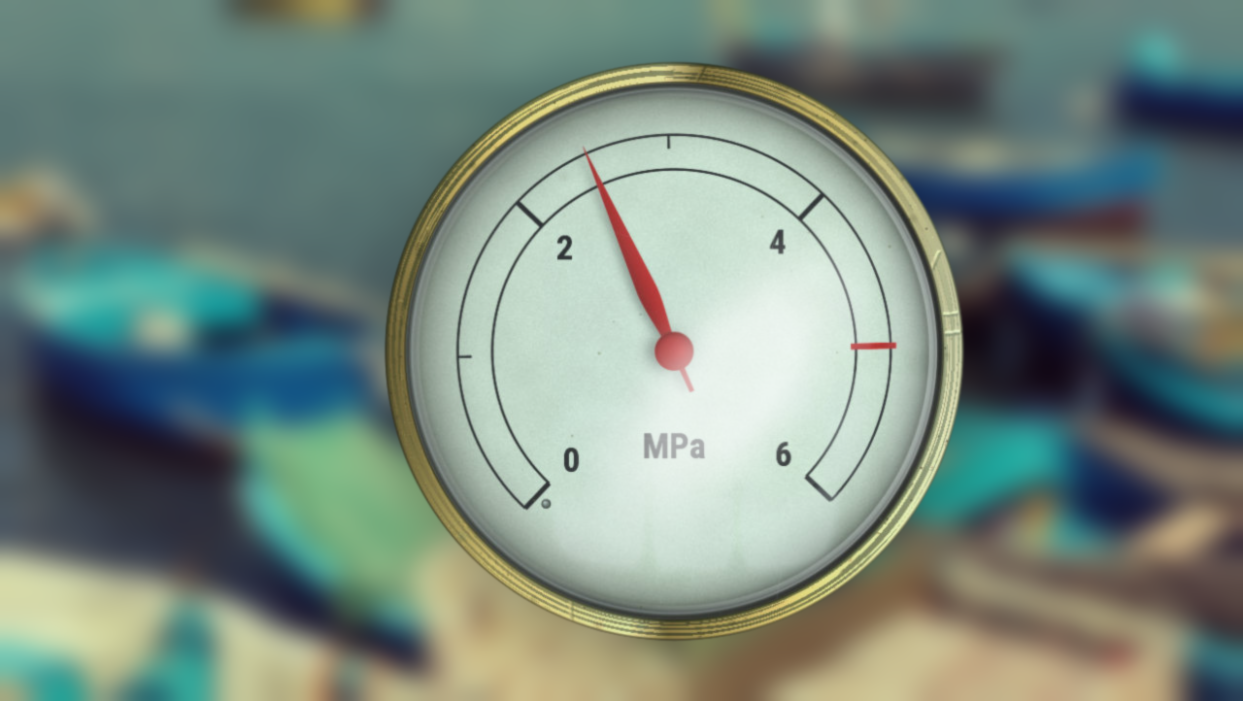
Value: 2.5MPa
